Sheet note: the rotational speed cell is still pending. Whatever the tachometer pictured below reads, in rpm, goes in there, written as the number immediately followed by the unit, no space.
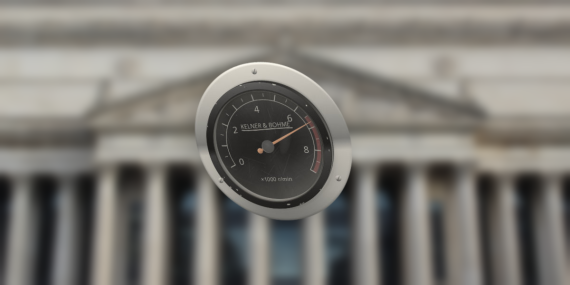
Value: 6750rpm
